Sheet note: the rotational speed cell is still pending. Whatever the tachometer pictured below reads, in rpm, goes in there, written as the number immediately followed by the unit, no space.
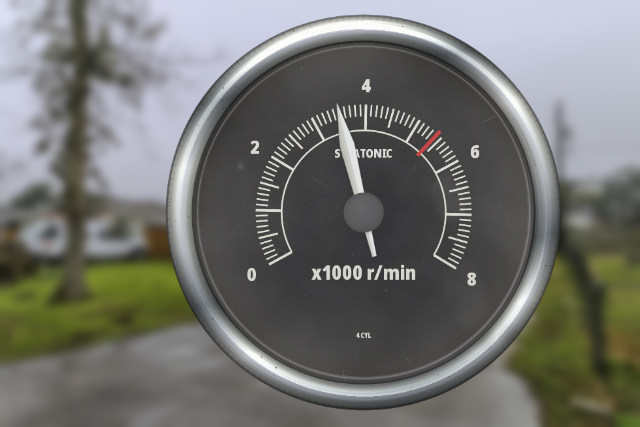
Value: 3500rpm
